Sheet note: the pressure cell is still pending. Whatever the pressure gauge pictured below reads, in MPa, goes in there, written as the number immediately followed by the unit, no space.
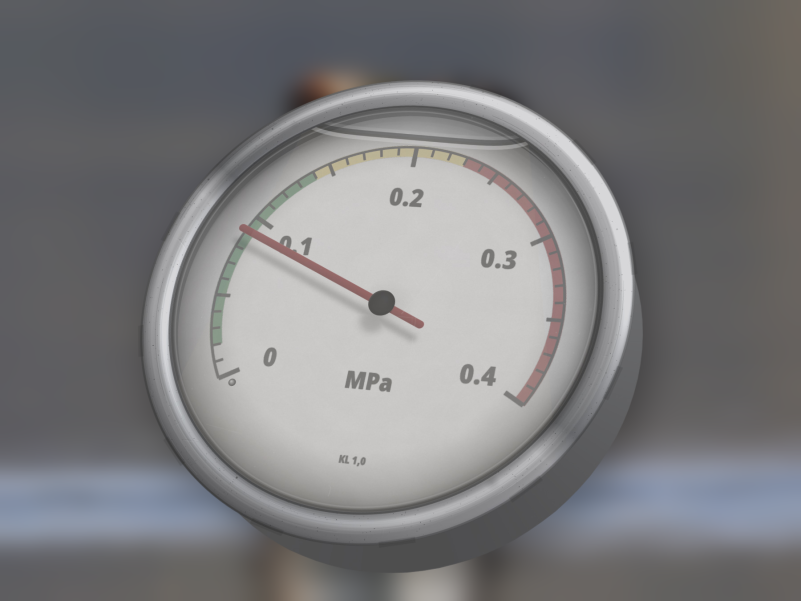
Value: 0.09MPa
